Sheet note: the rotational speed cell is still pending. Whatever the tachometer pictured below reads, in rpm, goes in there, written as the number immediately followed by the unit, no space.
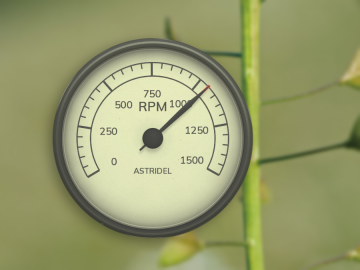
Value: 1050rpm
